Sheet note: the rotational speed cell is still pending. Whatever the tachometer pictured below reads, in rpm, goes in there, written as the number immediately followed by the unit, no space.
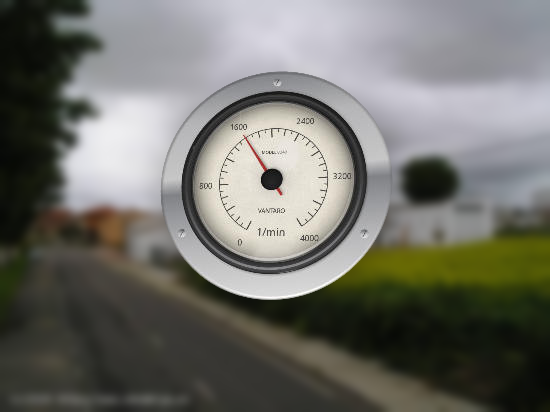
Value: 1600rpm
